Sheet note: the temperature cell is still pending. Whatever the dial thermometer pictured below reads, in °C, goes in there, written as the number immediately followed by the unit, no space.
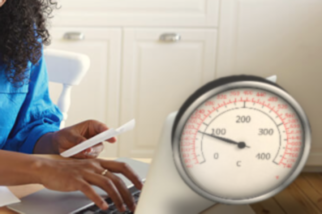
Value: 80°C
